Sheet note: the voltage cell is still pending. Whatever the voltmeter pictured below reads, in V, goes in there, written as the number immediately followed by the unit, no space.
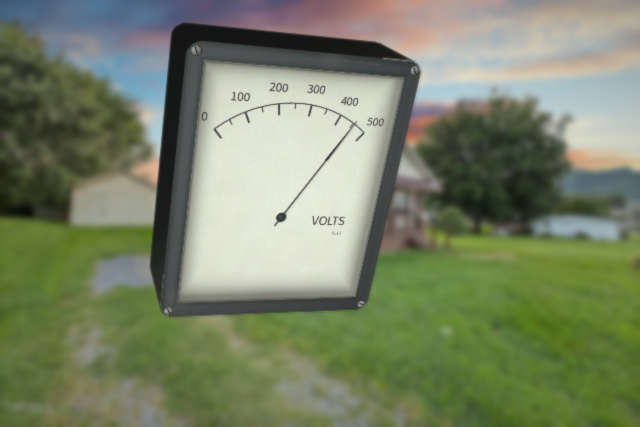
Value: 450V
